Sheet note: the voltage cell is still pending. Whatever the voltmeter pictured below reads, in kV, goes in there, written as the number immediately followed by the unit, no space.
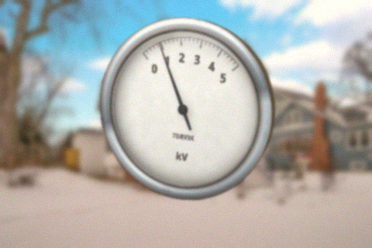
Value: 1kV
